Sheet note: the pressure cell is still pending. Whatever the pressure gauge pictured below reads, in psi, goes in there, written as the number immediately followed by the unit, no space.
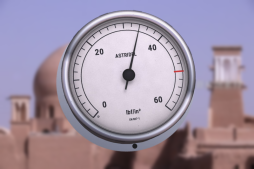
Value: 34psi
